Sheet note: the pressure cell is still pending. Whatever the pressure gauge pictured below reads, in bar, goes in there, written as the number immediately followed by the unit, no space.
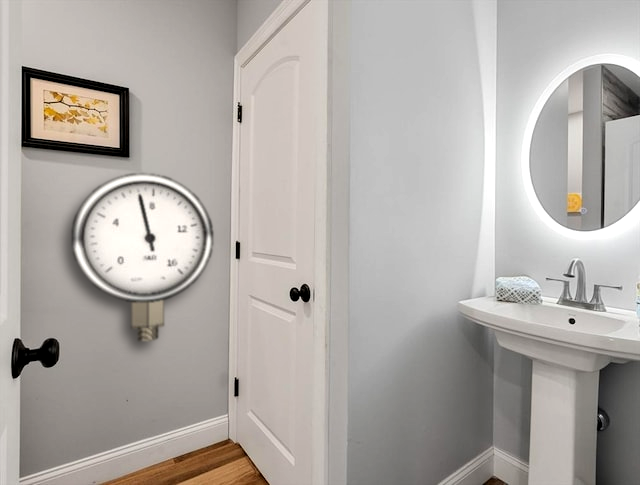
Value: 7bar
